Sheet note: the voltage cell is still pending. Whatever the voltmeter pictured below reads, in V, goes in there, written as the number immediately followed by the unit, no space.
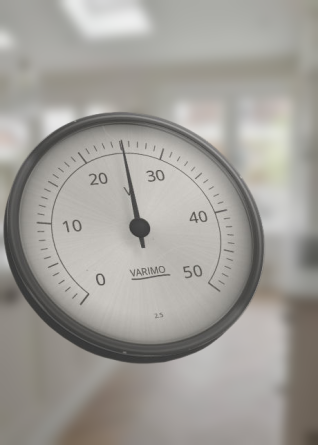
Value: 25V
